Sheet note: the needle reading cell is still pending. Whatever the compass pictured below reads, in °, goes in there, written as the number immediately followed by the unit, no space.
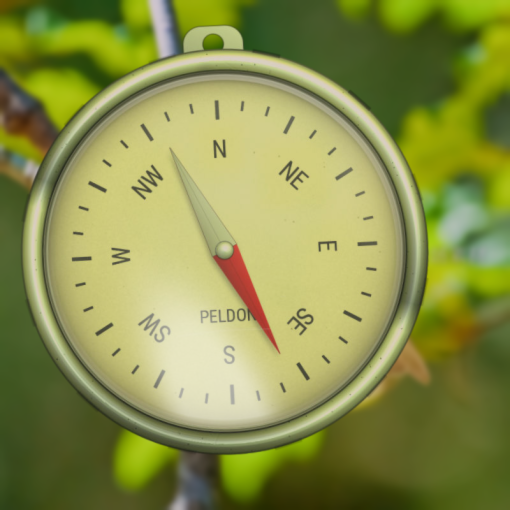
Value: 155°
